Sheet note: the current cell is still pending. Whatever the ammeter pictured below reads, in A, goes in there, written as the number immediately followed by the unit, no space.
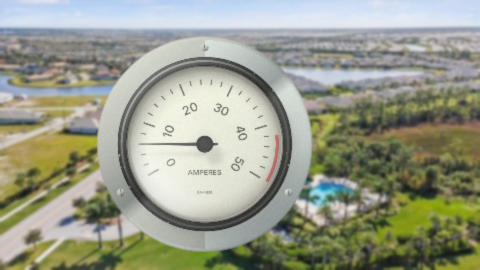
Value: 6A
